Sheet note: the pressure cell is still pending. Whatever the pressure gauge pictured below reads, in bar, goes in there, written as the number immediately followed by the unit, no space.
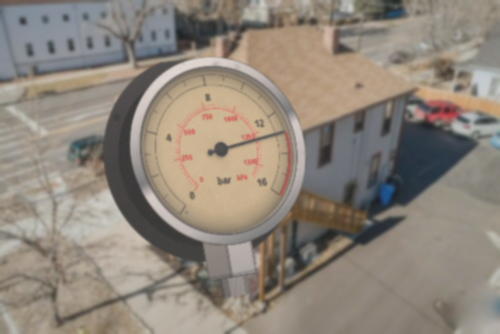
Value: 13bar
